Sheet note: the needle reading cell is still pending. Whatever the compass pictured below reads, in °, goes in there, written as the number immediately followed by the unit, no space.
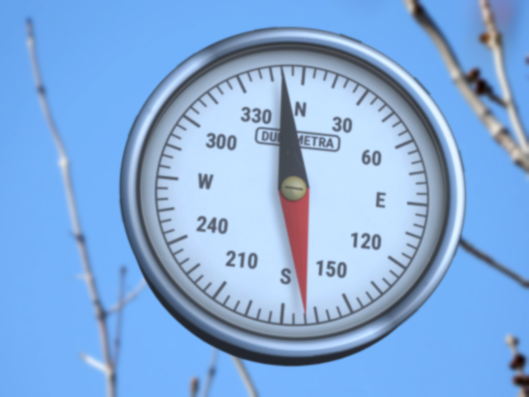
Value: 170°
